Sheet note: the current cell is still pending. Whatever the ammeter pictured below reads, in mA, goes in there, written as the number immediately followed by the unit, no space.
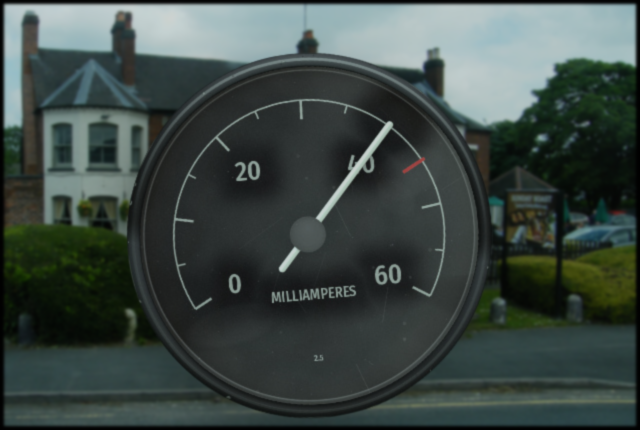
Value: 40mA
